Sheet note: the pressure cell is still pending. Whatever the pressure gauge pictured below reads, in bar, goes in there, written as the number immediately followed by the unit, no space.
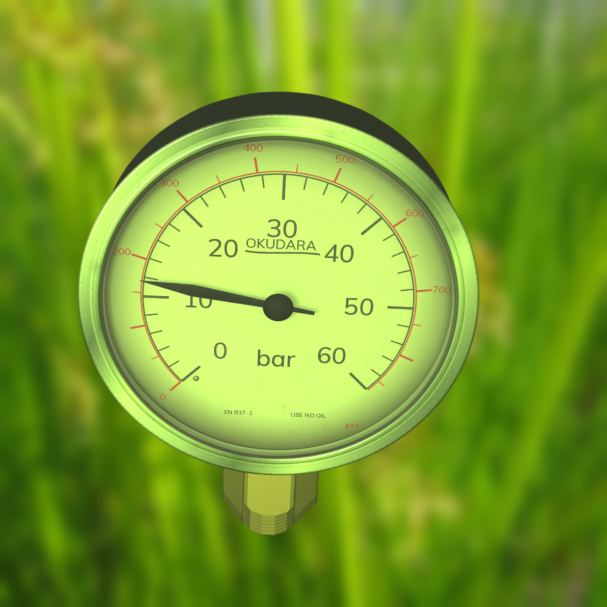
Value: 12bar
